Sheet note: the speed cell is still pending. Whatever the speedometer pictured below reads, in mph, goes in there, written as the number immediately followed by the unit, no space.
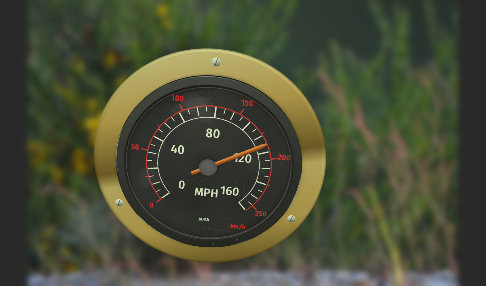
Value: 115mph
